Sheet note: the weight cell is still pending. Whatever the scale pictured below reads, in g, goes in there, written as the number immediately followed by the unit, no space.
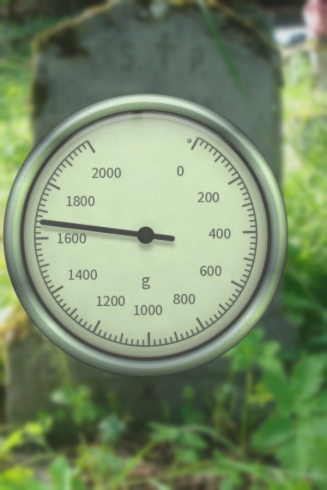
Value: 1660g
